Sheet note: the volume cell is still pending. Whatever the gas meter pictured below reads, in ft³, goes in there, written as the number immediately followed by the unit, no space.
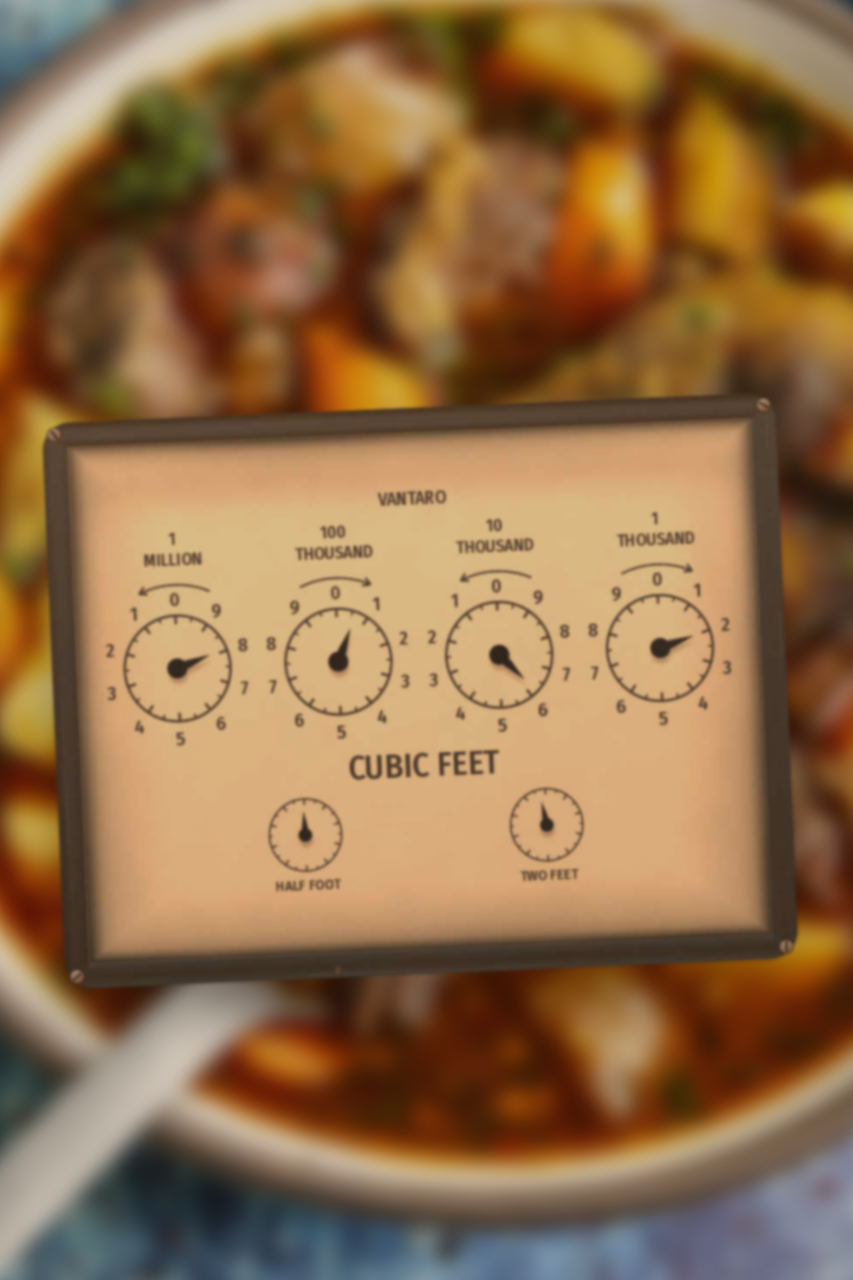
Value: 806200ft³
